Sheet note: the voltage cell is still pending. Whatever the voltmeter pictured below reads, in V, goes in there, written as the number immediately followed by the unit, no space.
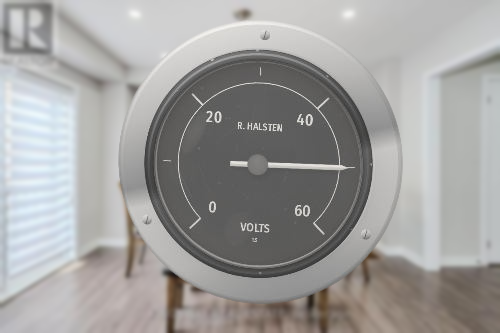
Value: 50V
